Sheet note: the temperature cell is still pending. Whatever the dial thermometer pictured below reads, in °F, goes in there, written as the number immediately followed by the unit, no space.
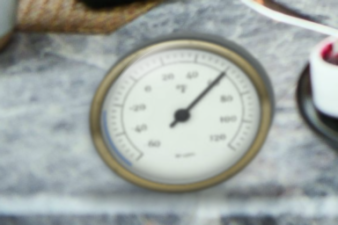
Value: 60°F
